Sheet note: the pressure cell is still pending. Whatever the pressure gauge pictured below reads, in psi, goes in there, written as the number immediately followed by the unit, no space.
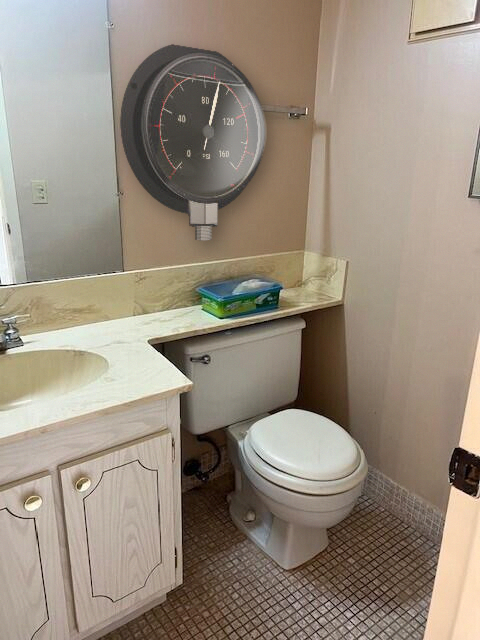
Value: 90psi
